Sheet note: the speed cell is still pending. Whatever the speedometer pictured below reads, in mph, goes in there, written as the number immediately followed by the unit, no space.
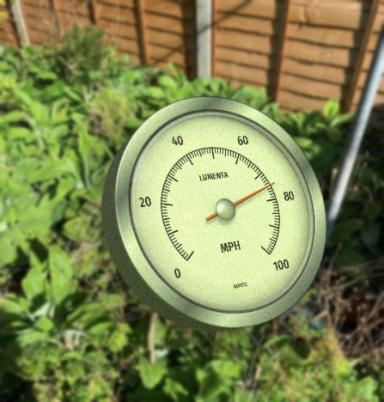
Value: 75mph
